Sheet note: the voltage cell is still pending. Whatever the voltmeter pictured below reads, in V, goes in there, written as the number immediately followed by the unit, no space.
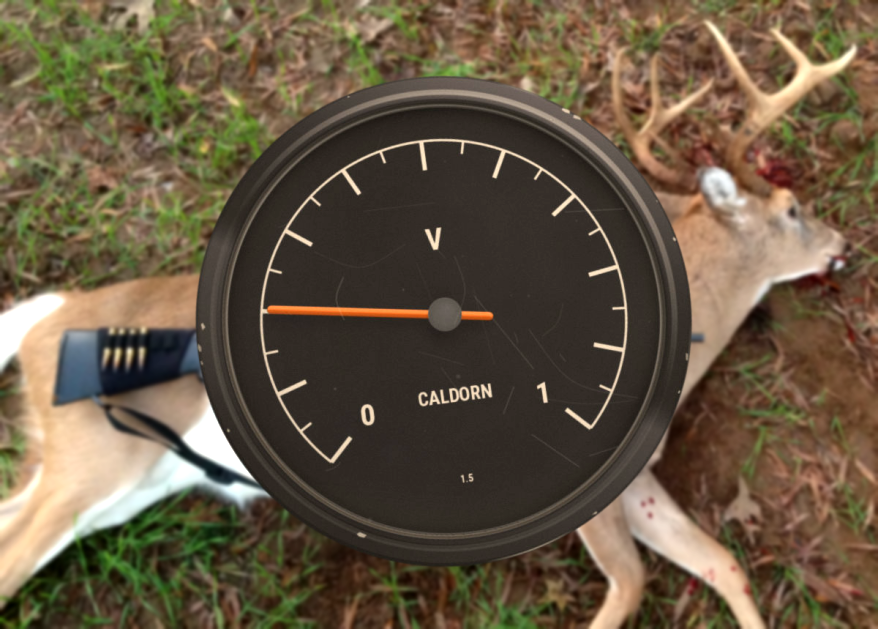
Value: 0.2V
